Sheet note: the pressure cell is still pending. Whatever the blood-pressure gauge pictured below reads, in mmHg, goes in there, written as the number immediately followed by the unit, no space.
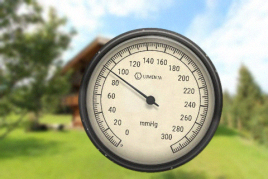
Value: 90mmHg
